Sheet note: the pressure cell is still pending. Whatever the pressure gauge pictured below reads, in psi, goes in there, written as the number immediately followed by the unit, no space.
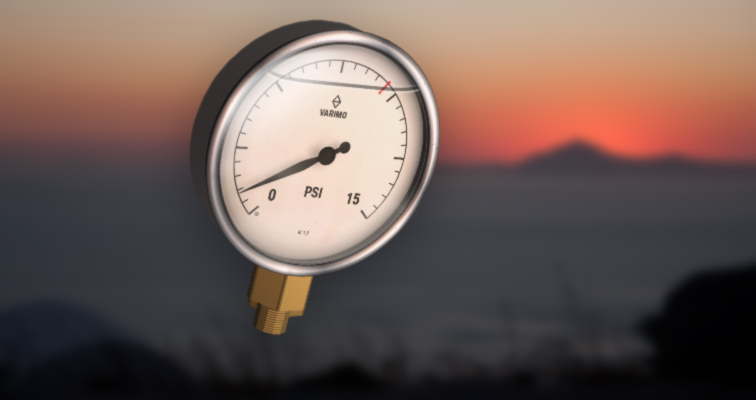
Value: 1psi
